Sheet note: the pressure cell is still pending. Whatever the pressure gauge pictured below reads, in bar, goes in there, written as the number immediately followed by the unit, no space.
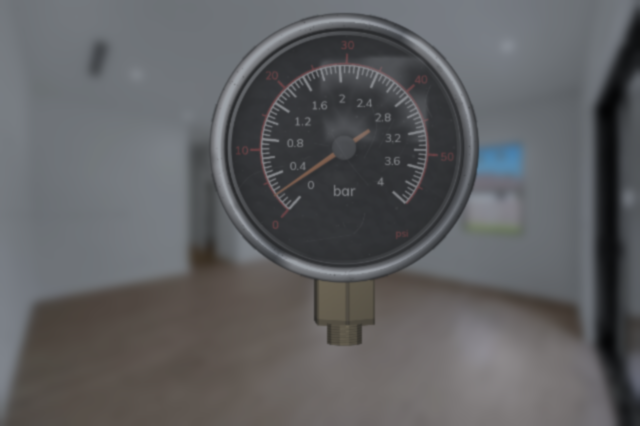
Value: 0.2bar
